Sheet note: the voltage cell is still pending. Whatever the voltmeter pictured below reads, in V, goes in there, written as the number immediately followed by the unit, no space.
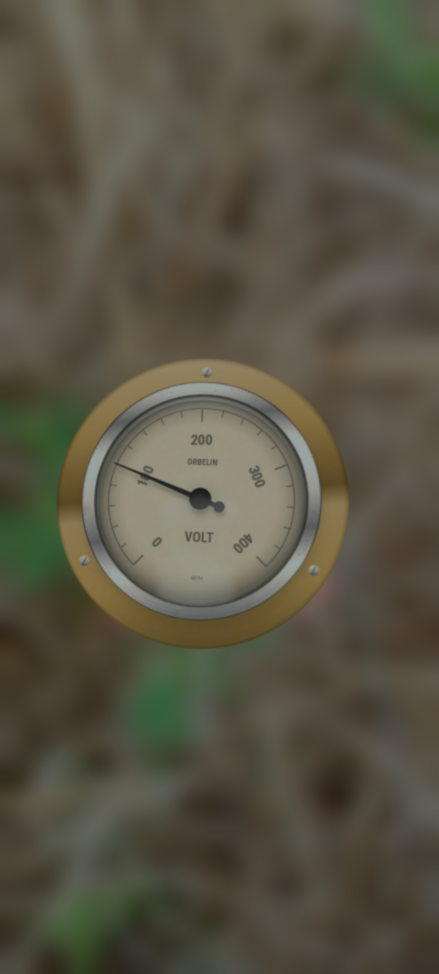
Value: 100V
